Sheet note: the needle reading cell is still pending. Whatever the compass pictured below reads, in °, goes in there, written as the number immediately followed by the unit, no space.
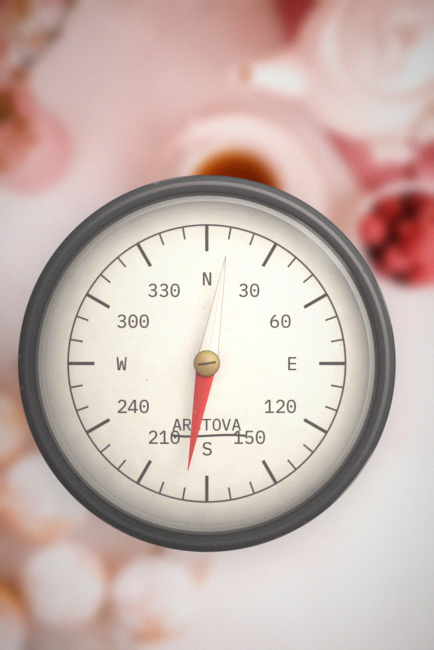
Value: 190°
